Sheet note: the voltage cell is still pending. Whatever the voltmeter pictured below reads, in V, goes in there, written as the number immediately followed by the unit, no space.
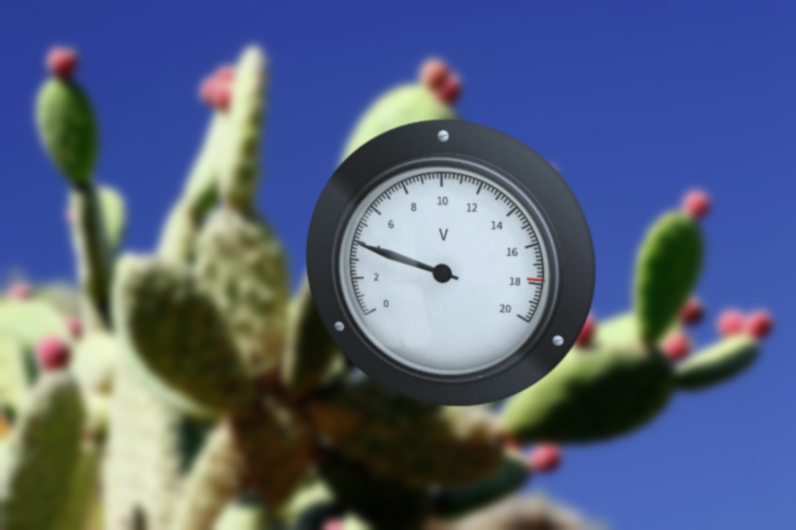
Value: 4V
